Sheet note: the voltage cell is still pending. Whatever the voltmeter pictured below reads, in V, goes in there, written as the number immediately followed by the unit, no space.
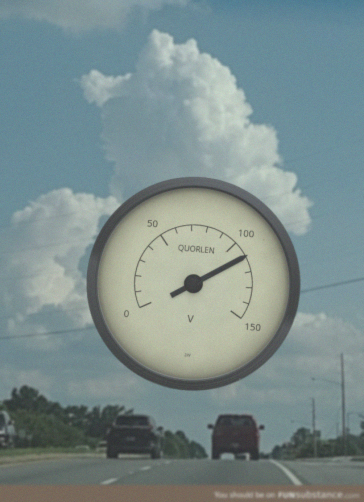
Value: 110V
